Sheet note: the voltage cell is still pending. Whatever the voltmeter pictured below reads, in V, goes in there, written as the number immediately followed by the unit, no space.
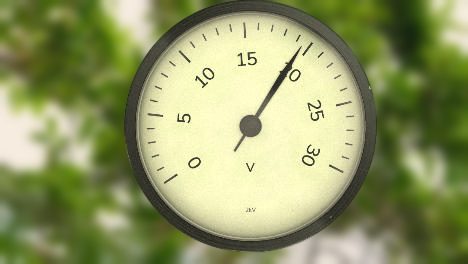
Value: 19.5V
